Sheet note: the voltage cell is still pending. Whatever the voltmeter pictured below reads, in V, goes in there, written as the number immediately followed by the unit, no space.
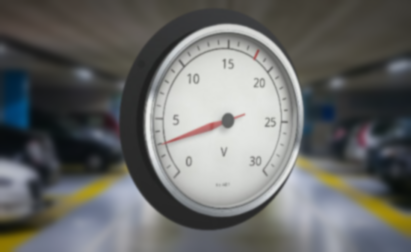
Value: 3V
